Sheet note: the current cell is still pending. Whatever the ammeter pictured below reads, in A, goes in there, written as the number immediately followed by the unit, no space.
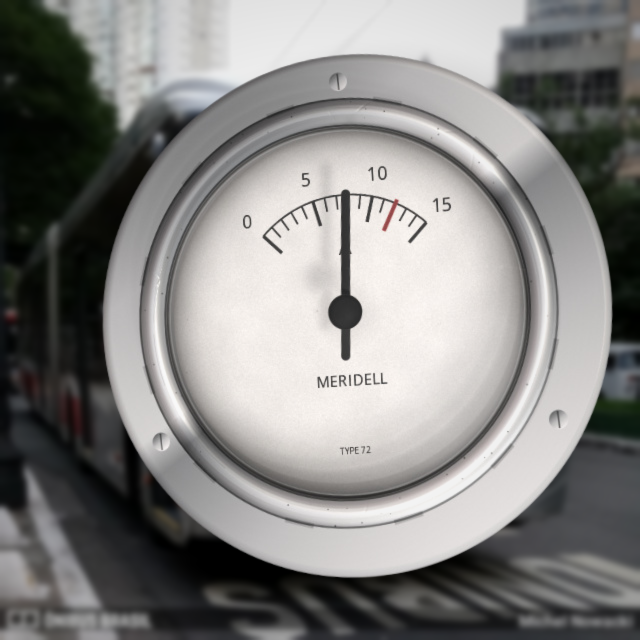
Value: 8A
